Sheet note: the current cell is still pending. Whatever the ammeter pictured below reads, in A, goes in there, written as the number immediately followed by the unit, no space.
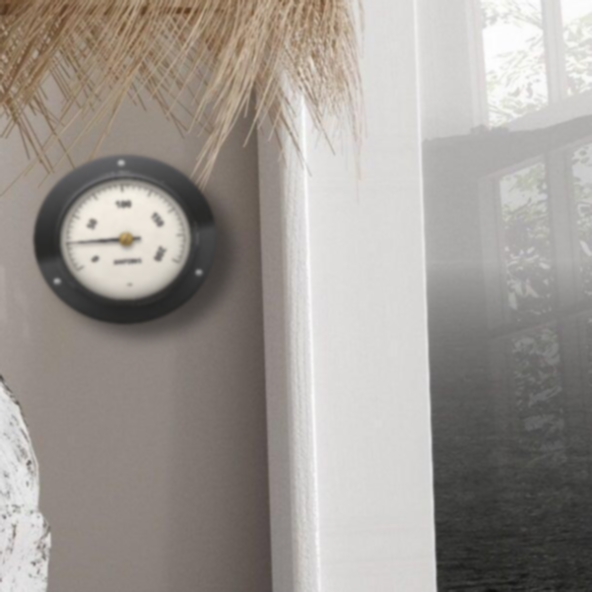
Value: 25A
